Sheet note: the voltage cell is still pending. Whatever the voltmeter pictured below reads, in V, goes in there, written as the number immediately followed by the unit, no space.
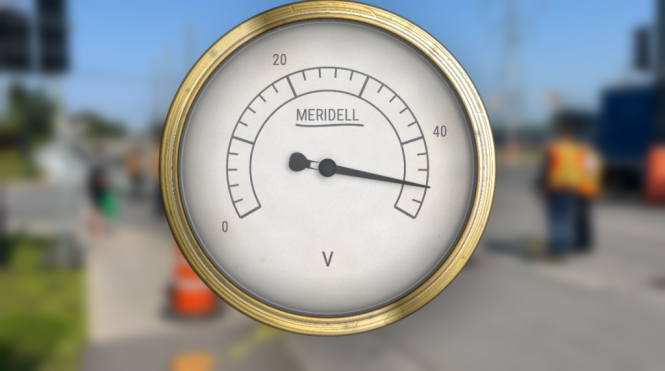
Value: 46V
